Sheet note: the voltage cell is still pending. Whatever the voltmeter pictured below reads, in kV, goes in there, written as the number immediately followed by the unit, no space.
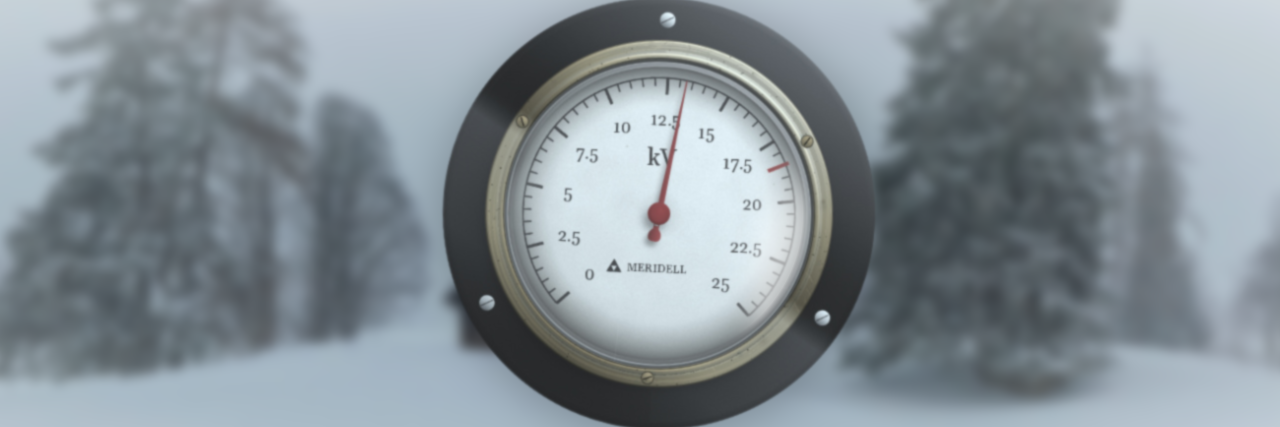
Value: 13.25kV
